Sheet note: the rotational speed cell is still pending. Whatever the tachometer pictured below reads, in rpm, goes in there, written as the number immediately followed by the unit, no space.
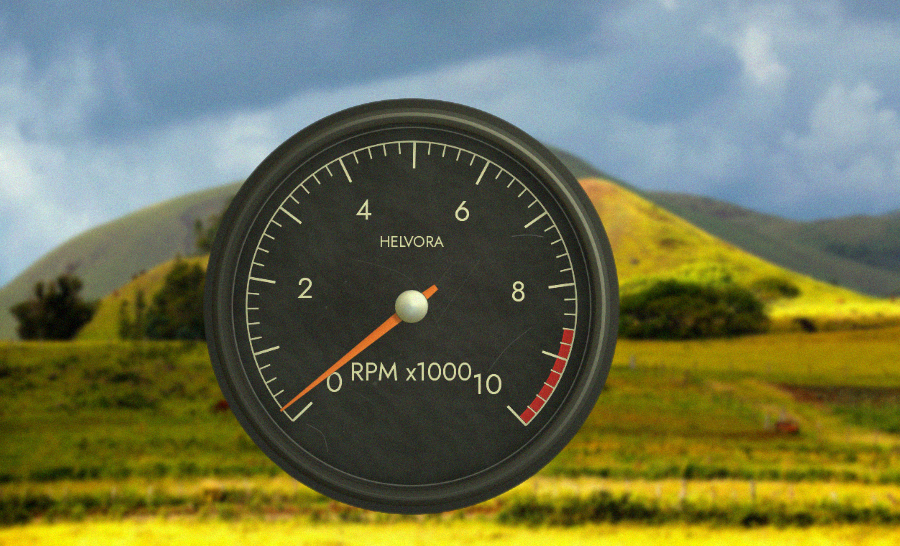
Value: 200rpm
